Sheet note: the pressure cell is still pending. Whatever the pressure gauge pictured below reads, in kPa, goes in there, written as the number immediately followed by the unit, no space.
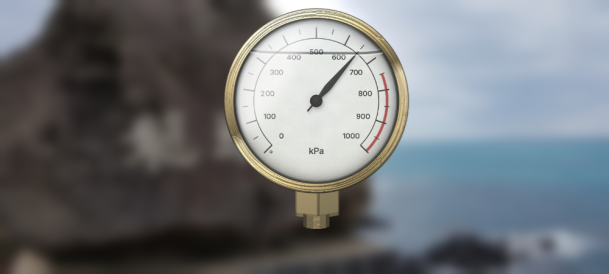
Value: 650kPa
